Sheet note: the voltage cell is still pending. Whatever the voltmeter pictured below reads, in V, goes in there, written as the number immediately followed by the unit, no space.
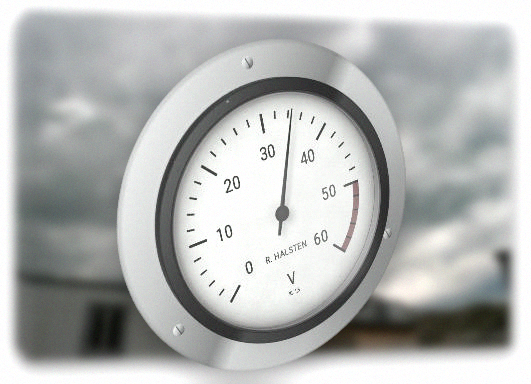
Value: 34V
